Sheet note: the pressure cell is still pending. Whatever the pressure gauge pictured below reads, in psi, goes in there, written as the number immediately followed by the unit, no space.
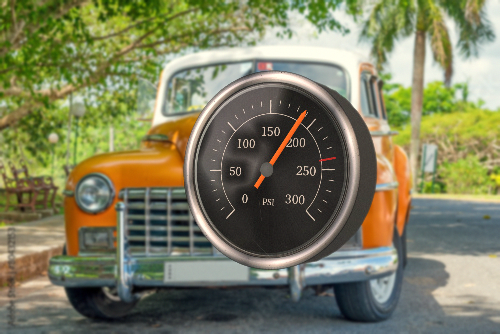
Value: 190psi
